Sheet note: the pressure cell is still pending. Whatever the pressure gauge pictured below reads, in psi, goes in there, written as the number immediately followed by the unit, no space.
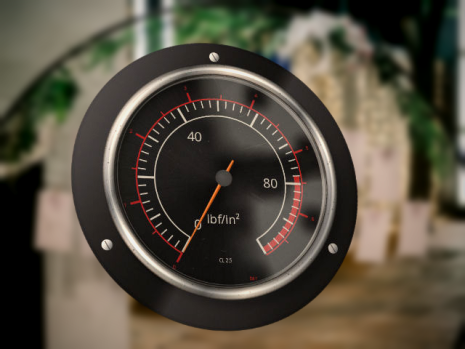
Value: 0psi
